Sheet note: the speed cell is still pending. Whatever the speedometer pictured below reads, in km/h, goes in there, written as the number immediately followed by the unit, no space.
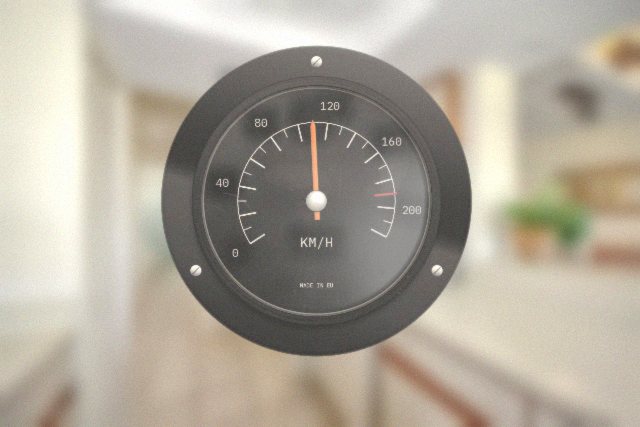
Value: 110km/h
